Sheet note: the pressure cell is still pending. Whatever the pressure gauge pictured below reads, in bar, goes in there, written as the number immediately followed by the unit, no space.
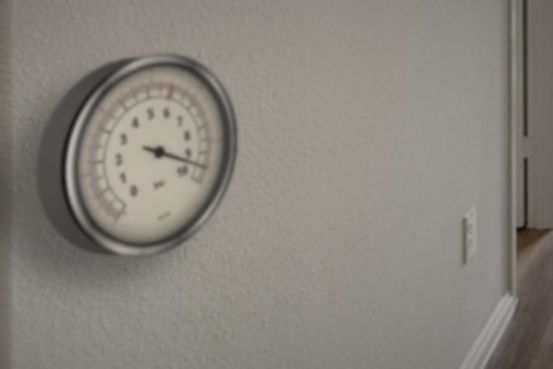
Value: 9.5bar
